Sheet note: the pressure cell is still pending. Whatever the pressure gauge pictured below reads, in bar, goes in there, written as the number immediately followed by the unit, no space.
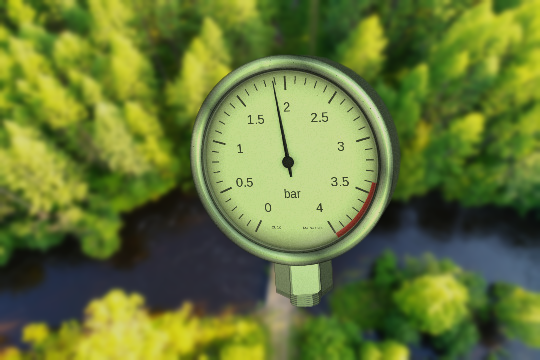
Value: 1.9bar
